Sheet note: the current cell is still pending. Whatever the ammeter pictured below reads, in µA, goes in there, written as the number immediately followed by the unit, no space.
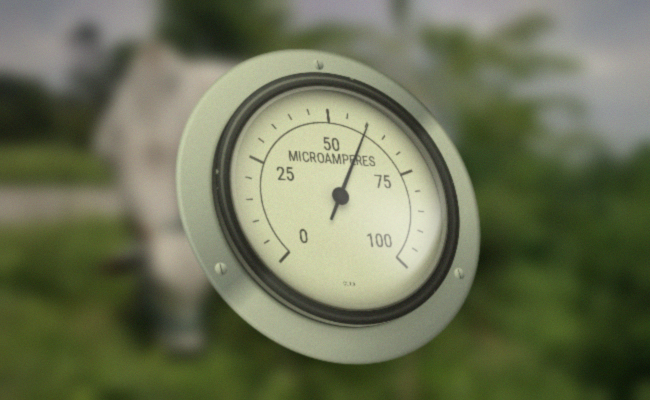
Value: 60µA
